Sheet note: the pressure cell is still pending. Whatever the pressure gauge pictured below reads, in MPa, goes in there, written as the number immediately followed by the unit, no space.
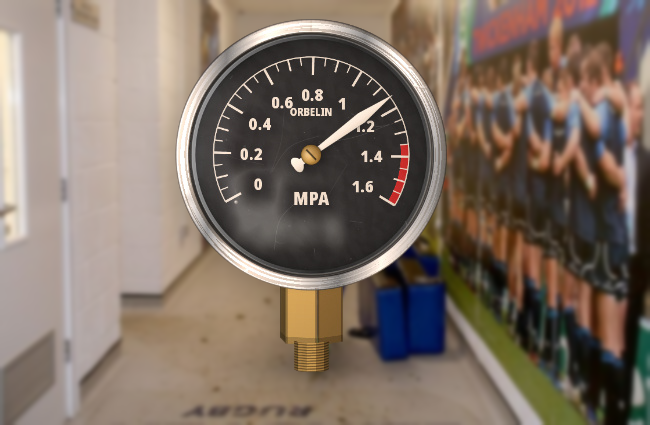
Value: 1.15MPa
